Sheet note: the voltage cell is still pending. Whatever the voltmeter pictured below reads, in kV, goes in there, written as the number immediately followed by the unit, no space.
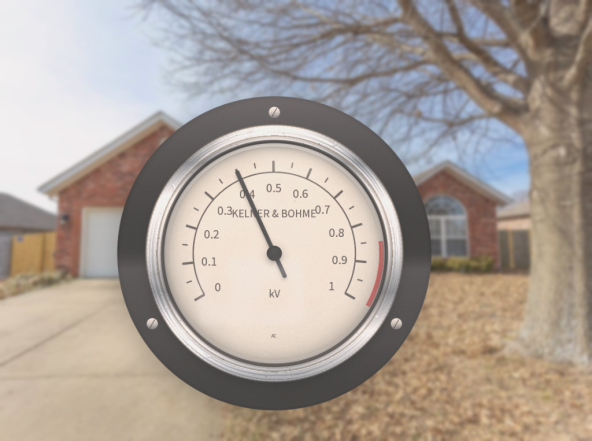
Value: 0.4kV
